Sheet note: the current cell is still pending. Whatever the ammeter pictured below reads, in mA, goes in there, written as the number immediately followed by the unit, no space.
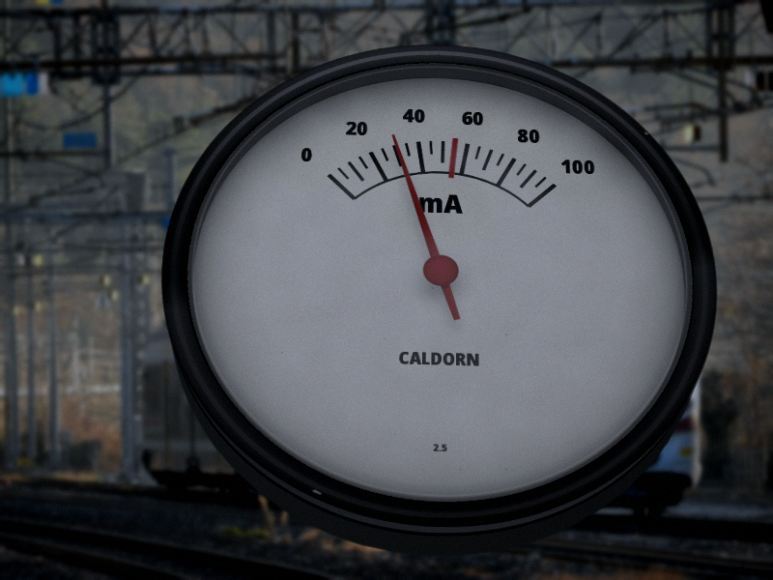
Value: 30mA
